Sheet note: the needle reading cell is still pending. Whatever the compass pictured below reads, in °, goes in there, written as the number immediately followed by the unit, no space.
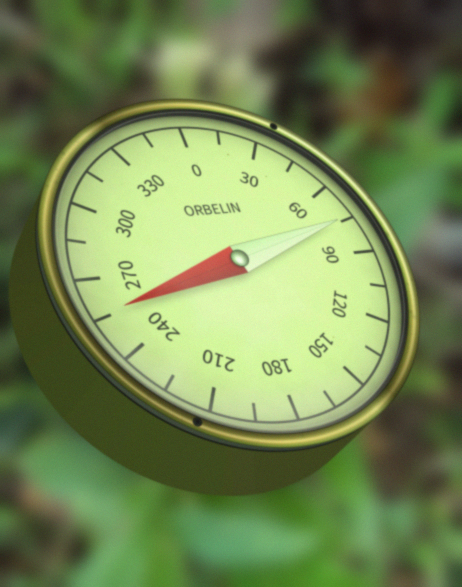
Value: 255°
